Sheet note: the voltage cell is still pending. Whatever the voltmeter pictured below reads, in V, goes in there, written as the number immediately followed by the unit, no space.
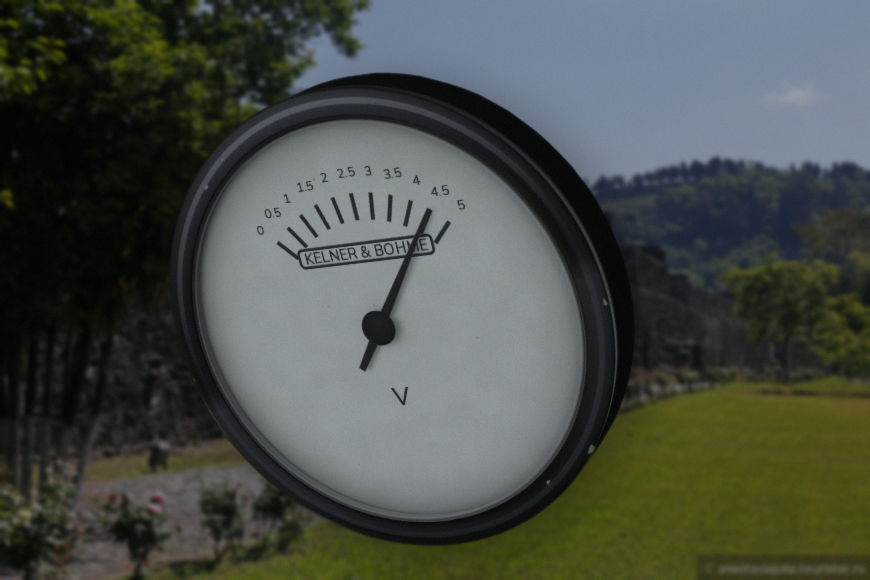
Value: 4.5V
